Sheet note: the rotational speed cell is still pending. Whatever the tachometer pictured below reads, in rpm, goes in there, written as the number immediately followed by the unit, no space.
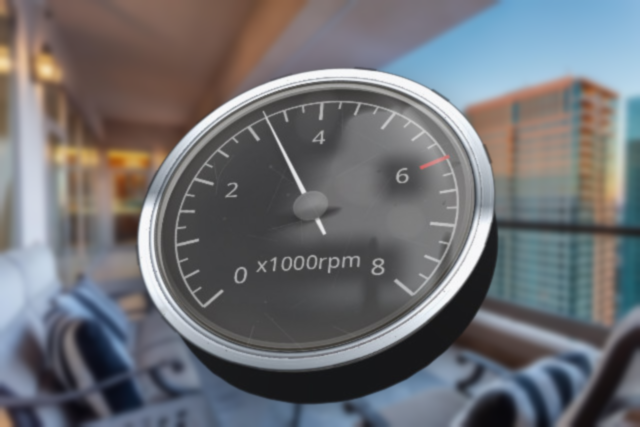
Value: 3250rpm
